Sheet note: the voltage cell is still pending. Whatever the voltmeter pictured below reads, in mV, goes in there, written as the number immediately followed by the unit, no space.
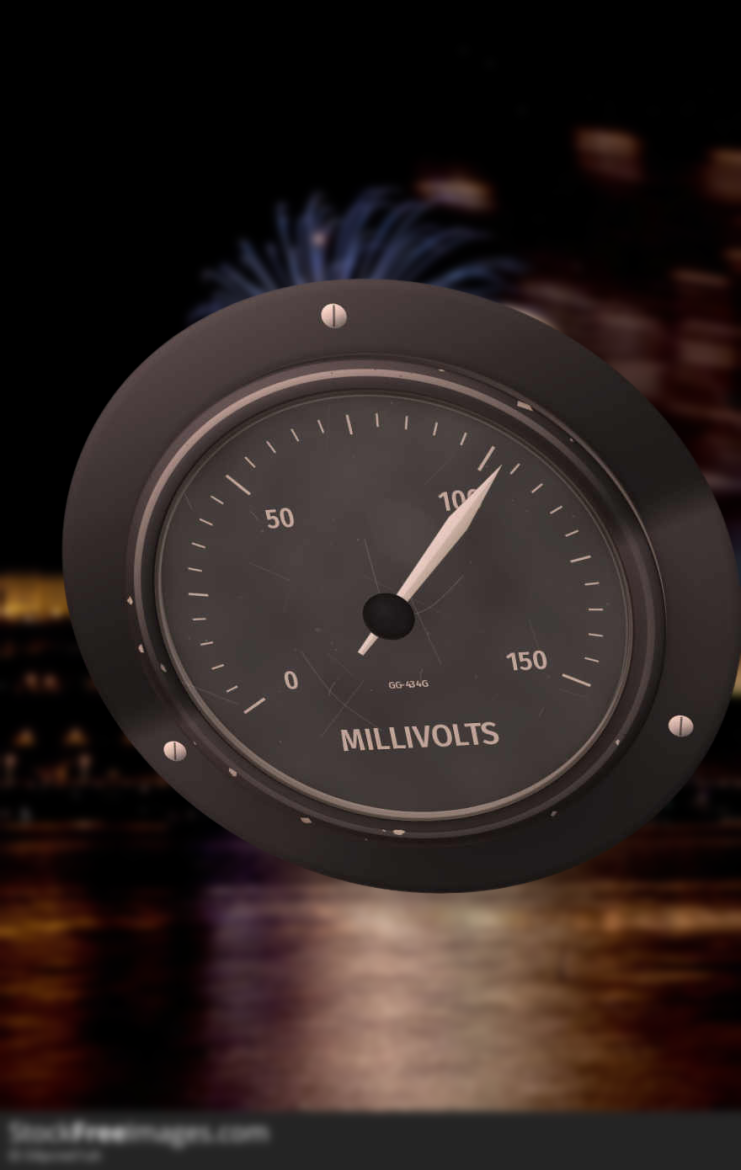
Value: 102.5mV
